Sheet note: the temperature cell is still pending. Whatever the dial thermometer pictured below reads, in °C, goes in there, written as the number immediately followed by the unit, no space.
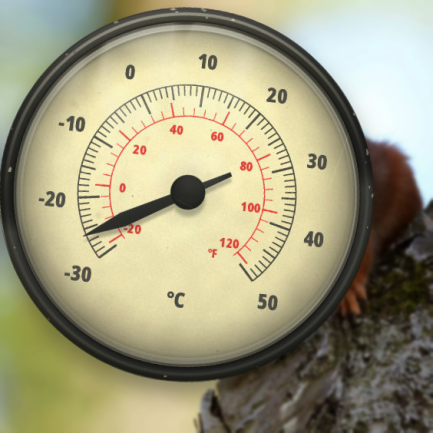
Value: -26°C
